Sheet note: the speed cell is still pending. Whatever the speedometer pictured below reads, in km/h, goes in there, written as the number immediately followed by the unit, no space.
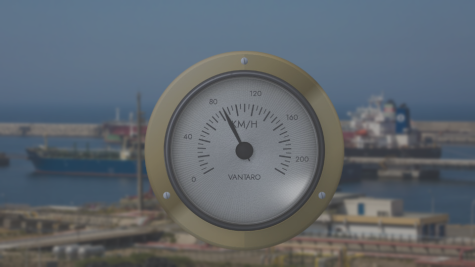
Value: 85km/h
